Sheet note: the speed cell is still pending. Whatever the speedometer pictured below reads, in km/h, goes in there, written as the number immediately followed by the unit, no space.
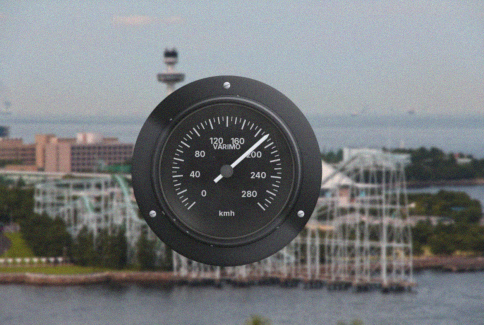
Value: 190km/h
